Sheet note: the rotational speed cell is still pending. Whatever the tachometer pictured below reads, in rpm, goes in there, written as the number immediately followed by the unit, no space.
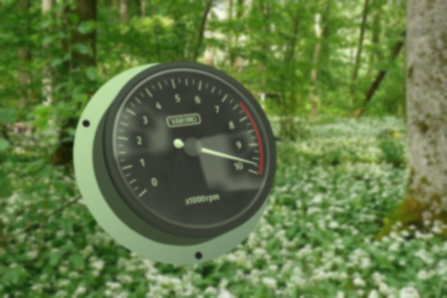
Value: 9750rpm
